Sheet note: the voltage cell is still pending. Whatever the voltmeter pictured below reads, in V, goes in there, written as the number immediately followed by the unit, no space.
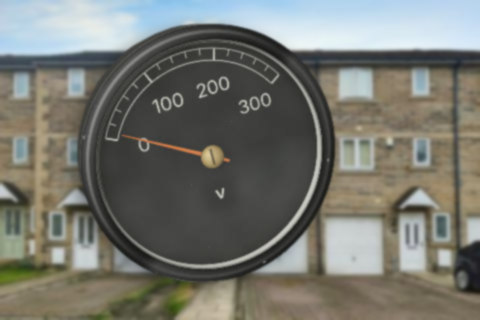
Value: 10V
